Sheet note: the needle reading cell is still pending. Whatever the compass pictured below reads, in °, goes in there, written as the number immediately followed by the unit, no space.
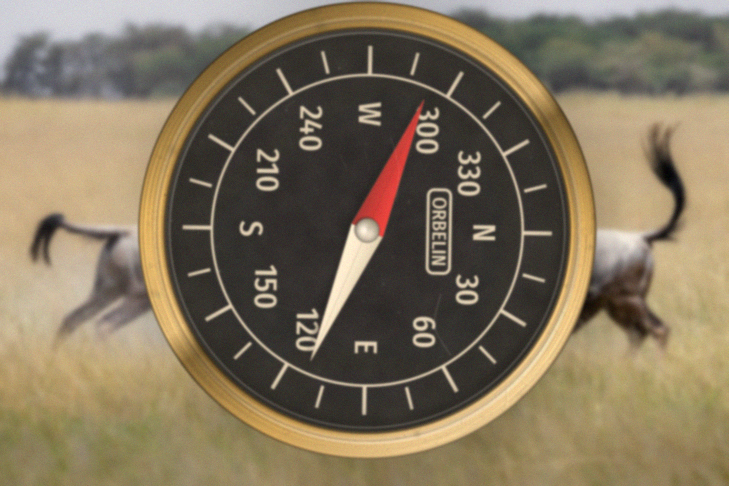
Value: 292.5°
